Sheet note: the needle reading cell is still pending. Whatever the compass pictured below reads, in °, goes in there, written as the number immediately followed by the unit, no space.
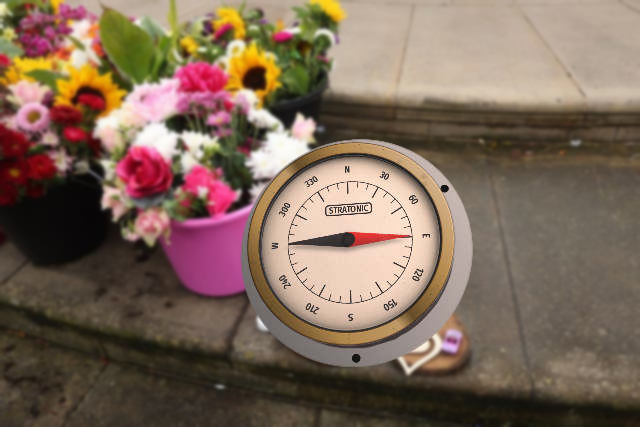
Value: 90°
